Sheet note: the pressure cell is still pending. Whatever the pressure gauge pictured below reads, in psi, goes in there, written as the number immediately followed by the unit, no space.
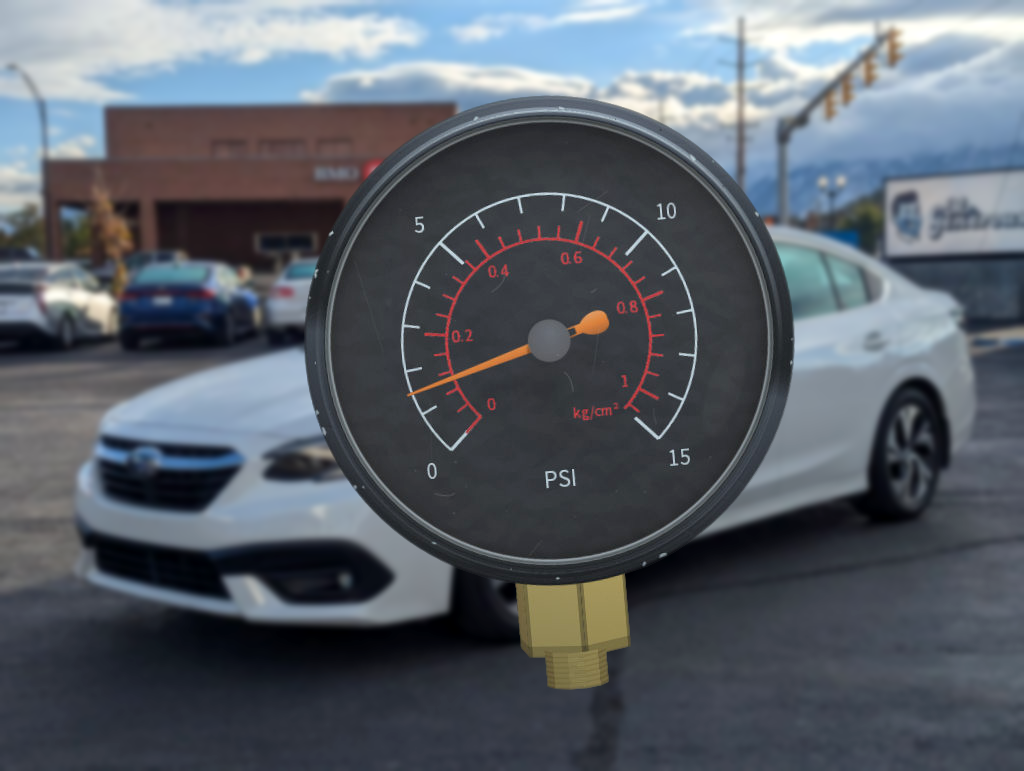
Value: 1.5psi
